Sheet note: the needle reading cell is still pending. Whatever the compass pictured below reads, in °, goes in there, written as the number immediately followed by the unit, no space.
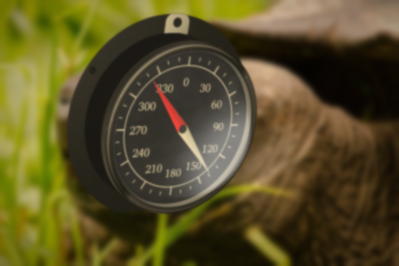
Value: 320°
